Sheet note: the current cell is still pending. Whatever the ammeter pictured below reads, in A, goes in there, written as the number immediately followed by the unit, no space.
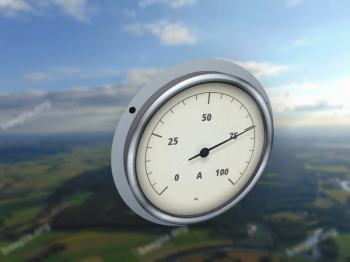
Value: 75A
